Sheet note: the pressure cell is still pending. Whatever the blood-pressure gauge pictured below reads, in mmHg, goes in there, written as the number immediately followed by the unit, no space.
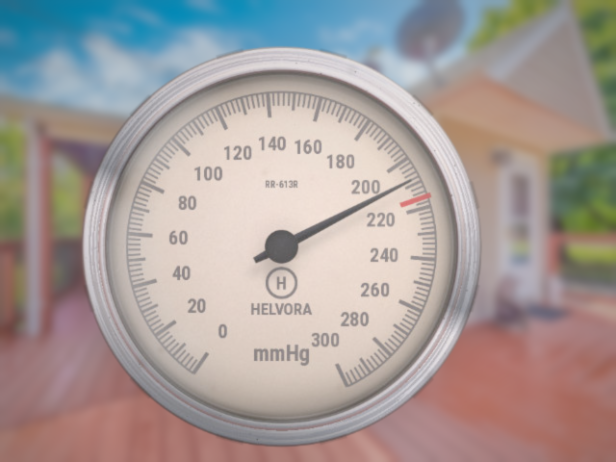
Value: 208mmHg
